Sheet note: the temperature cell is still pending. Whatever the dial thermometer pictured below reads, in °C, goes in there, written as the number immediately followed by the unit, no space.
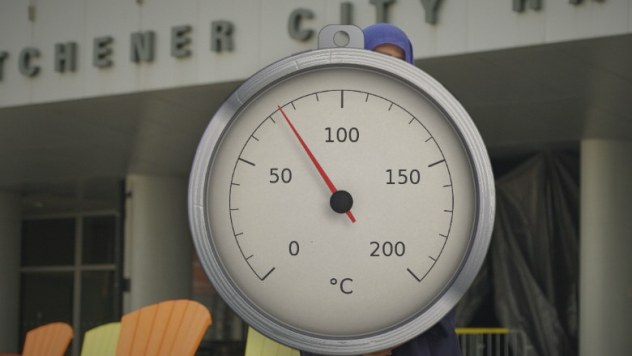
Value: 75°C
